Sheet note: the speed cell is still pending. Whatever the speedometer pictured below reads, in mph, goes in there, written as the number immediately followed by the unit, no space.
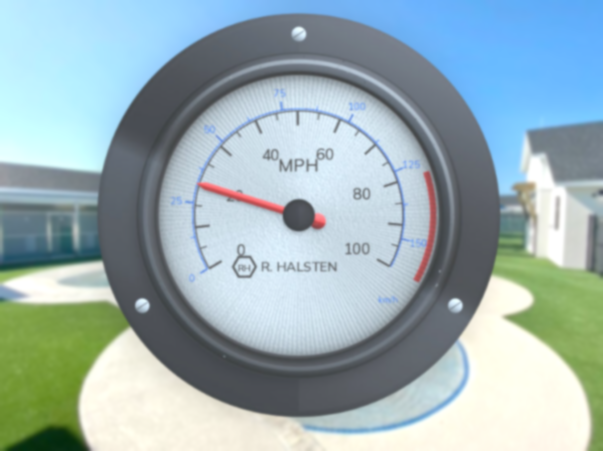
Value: 20mph
